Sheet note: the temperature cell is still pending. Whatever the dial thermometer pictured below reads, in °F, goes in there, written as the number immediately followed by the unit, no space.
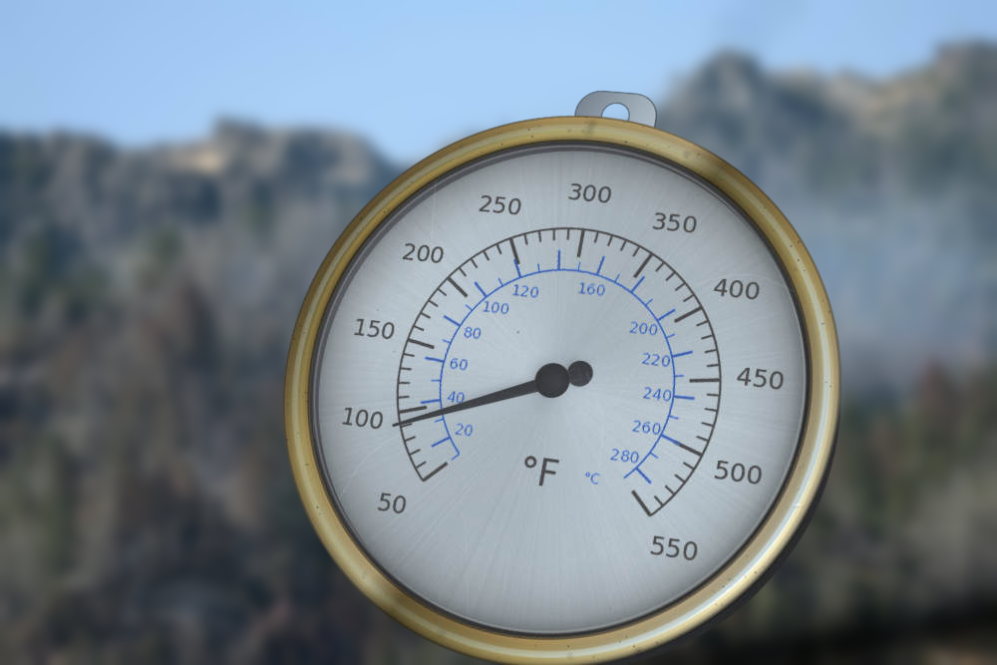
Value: 90°F
